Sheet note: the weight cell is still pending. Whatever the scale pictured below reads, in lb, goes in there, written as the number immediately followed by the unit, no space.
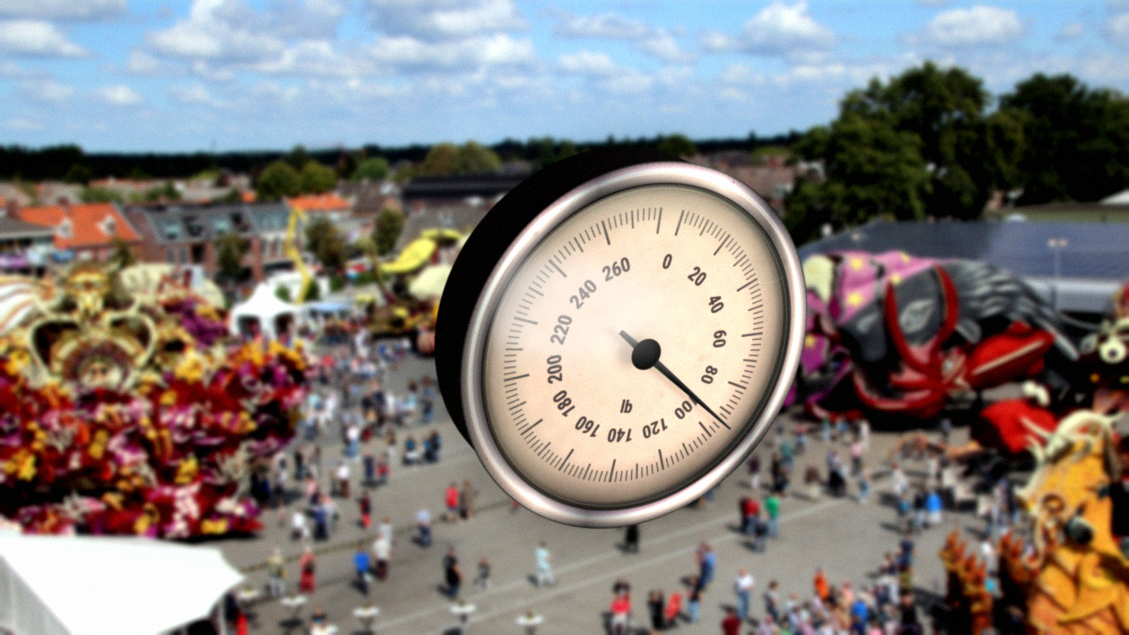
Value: 94lb
